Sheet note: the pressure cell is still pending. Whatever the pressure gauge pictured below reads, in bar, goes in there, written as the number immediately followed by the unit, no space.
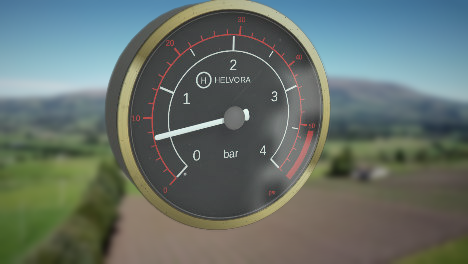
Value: 0.5bar
